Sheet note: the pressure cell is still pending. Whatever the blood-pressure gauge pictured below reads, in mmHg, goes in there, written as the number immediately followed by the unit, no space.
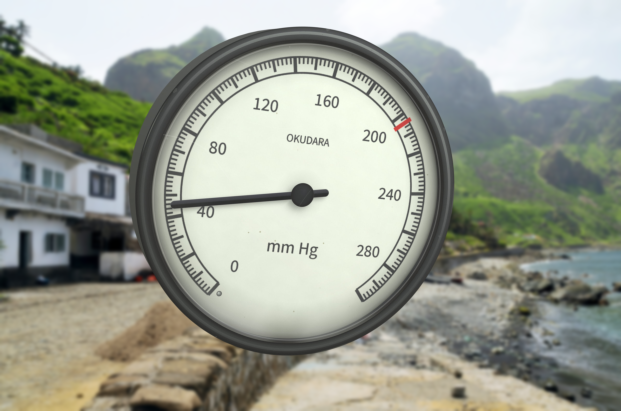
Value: 46mmHg
